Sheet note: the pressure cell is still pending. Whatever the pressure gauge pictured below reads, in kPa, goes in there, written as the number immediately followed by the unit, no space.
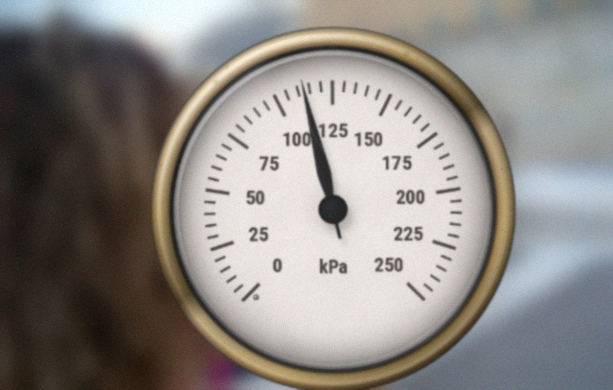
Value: 112.5kPa
